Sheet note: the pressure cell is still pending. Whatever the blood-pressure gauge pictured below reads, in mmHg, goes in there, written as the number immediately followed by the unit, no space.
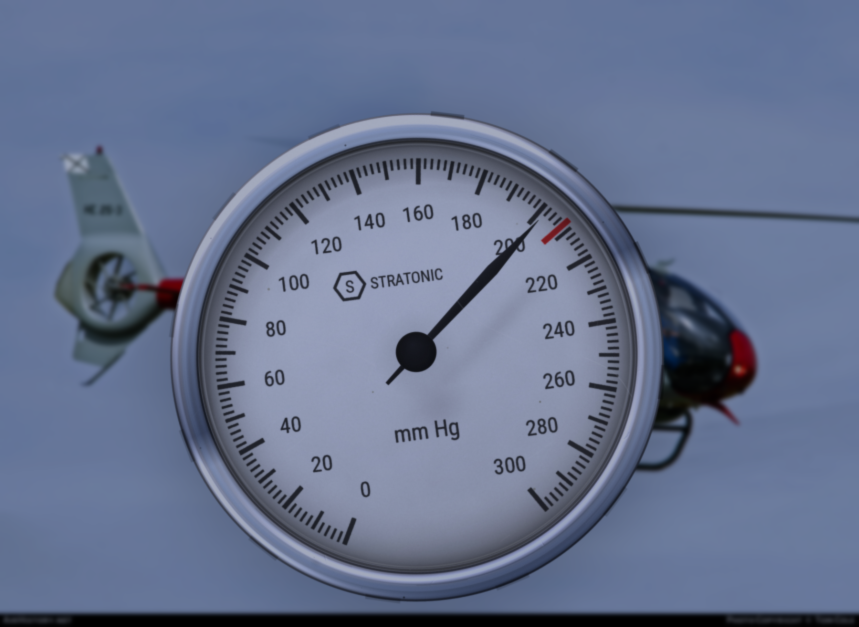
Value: 202mmHg
